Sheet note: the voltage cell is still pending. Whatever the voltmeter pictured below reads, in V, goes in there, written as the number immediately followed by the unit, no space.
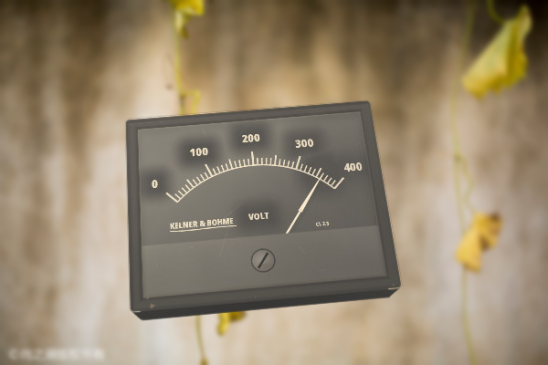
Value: 360V
